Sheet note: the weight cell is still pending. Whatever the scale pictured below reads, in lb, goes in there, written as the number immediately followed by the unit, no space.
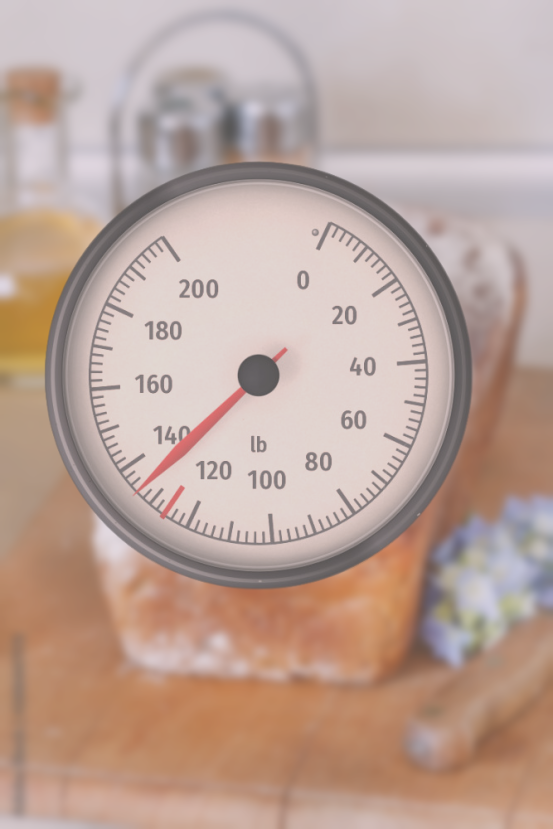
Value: 134lb
